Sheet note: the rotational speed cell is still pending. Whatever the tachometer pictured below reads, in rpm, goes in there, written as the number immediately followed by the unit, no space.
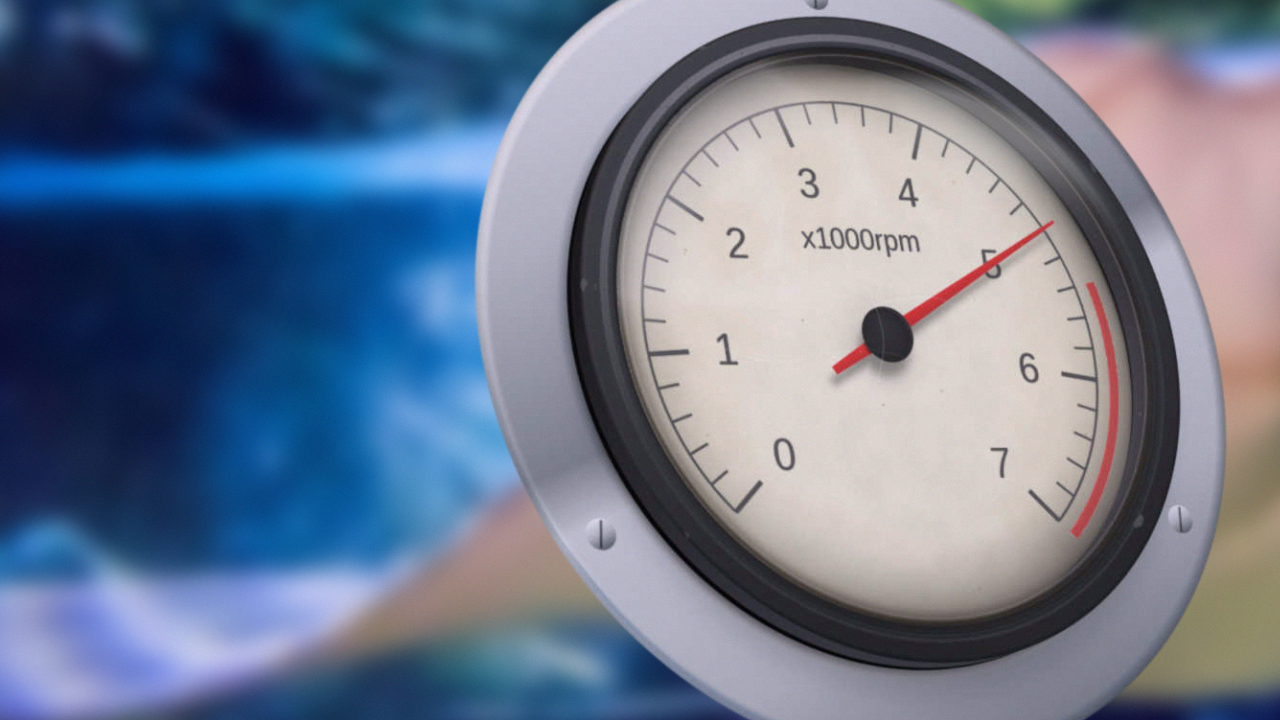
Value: 5000rpm
